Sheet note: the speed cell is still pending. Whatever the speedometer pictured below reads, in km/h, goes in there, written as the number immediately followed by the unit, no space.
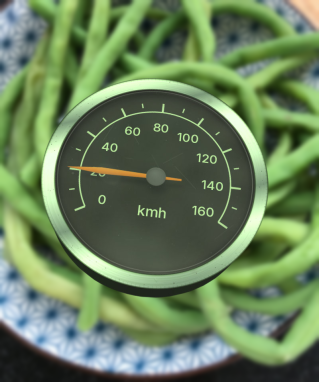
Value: 20km/h
